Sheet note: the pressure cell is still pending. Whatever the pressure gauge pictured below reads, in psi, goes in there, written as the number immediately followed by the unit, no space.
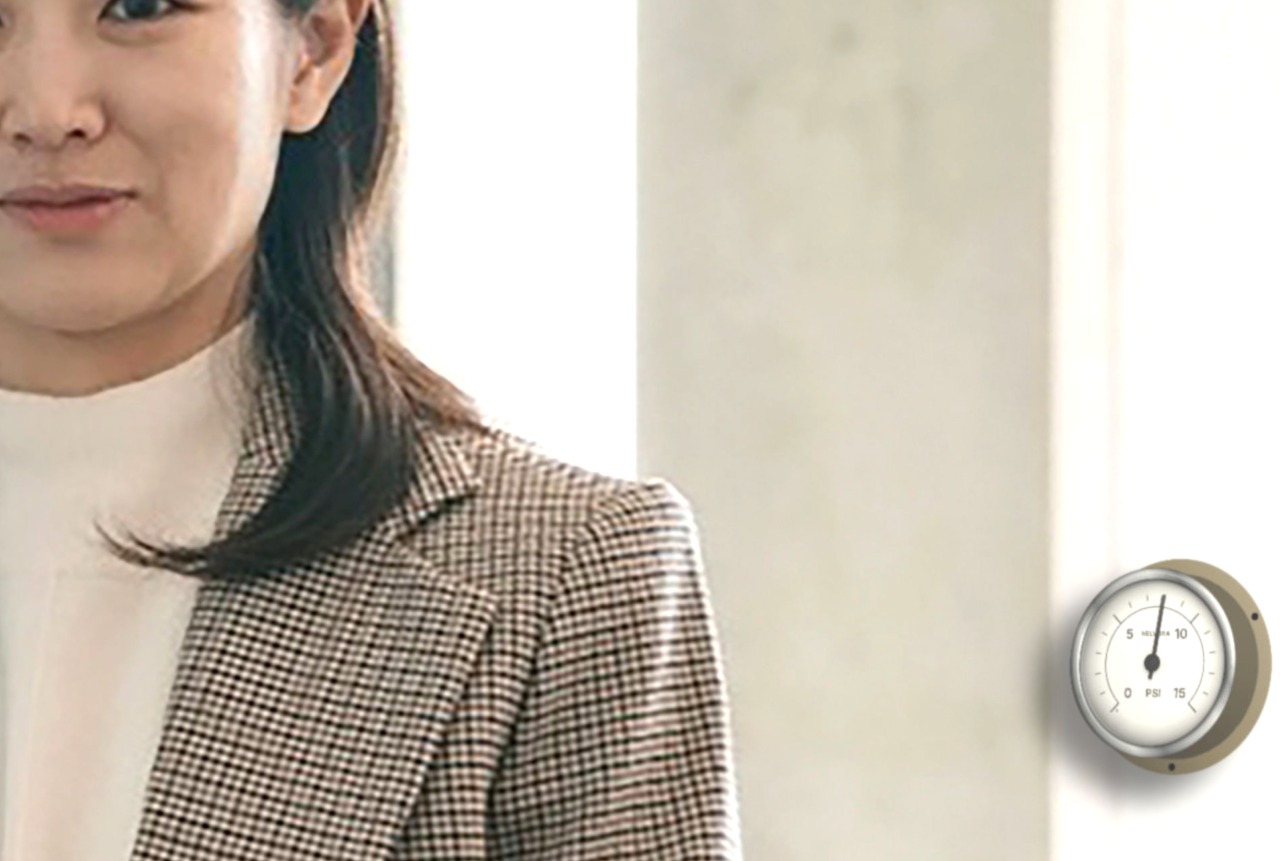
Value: 8psi
